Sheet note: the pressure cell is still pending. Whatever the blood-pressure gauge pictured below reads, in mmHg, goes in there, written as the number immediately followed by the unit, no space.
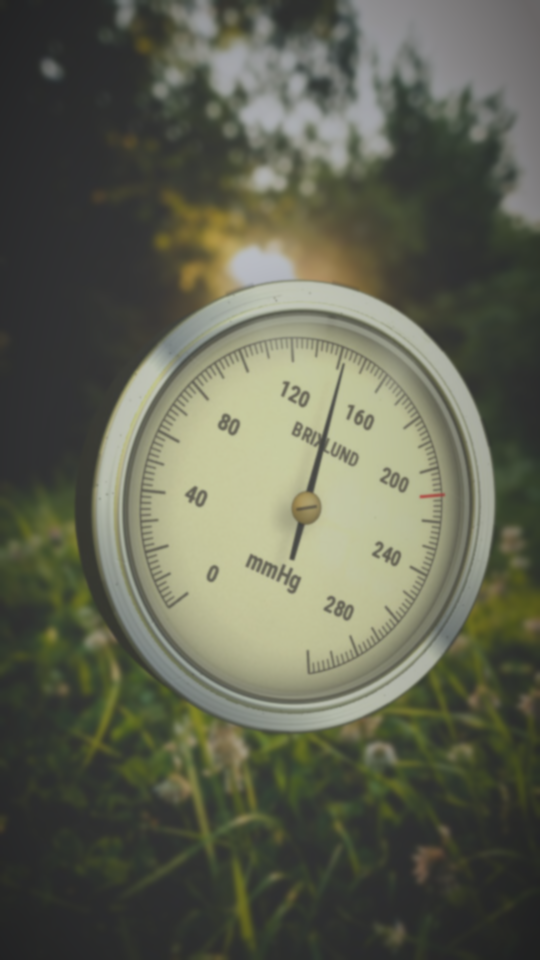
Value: 140mmHg
